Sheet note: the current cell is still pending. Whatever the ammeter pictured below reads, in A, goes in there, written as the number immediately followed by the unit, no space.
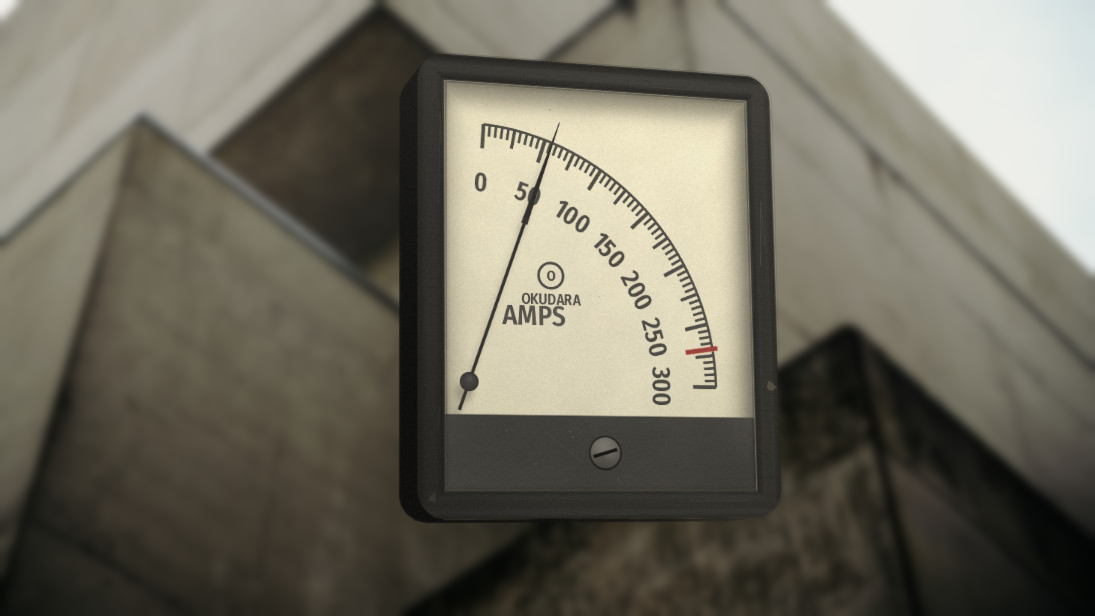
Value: 55A
